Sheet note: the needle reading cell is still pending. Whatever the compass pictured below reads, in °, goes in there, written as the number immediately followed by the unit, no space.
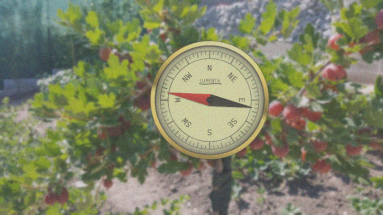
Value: 280°
